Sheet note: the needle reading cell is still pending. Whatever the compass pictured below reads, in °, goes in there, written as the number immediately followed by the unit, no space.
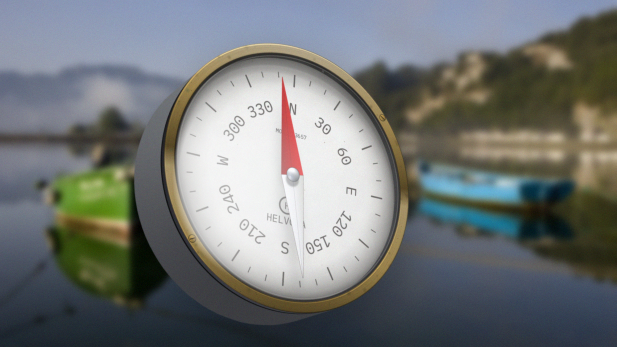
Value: 350°
